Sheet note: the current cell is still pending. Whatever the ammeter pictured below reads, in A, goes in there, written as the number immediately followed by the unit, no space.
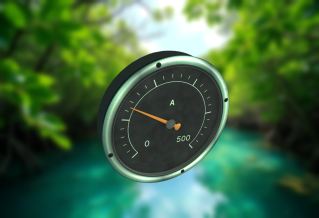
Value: 130A
